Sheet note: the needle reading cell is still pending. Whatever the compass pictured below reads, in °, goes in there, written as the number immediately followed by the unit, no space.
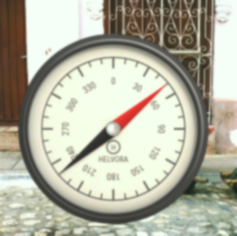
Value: 50°
